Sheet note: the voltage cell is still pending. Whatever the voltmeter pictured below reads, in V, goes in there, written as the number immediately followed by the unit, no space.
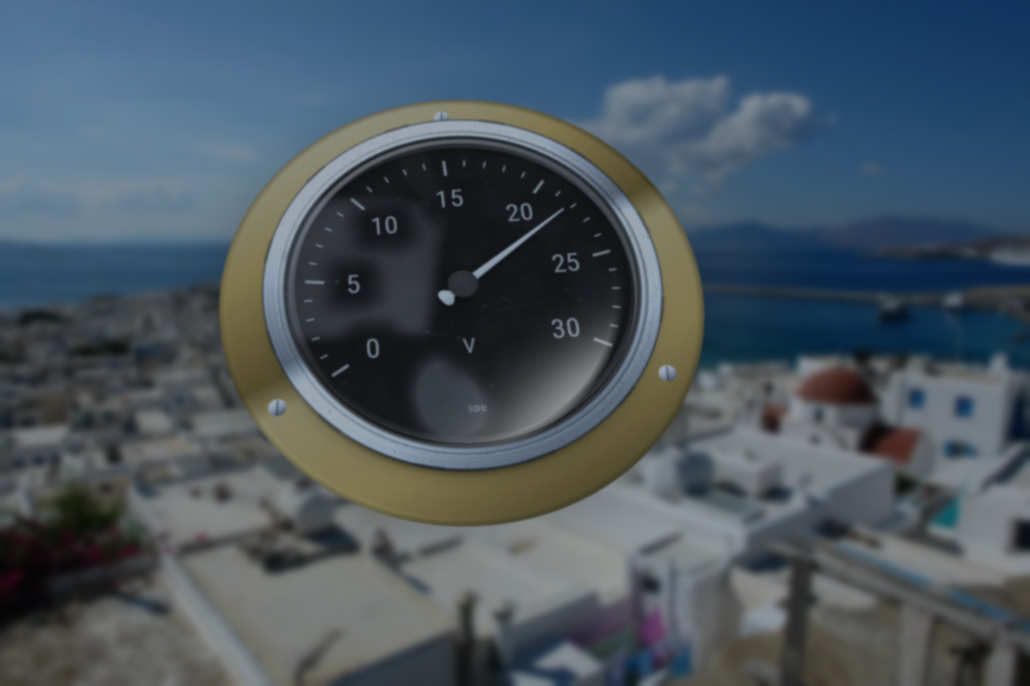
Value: 22V
